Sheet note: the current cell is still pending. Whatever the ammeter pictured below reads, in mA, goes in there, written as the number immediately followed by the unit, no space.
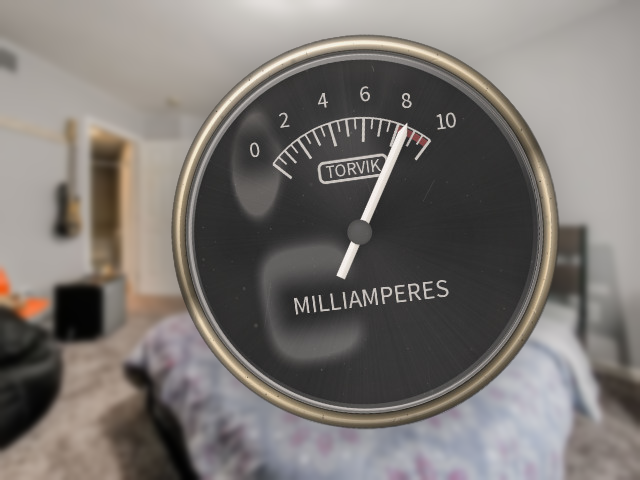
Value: 8.5mA
